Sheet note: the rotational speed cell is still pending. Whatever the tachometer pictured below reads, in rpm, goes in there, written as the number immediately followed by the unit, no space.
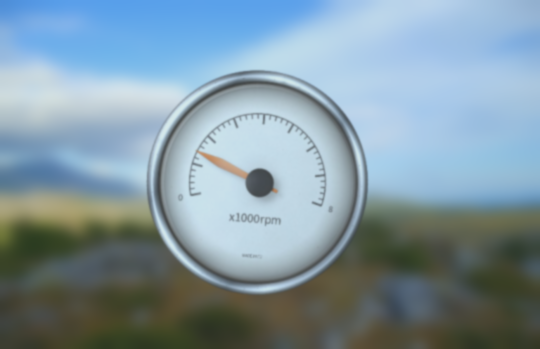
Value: 1400rpm
